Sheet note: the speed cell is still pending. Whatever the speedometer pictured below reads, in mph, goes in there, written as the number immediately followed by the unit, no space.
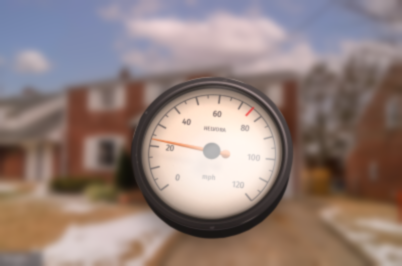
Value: 22.5mph
